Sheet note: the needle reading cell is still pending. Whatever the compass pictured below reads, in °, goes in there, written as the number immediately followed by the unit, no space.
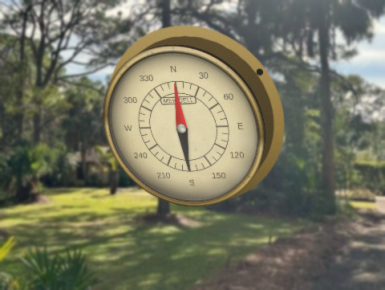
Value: 0°
